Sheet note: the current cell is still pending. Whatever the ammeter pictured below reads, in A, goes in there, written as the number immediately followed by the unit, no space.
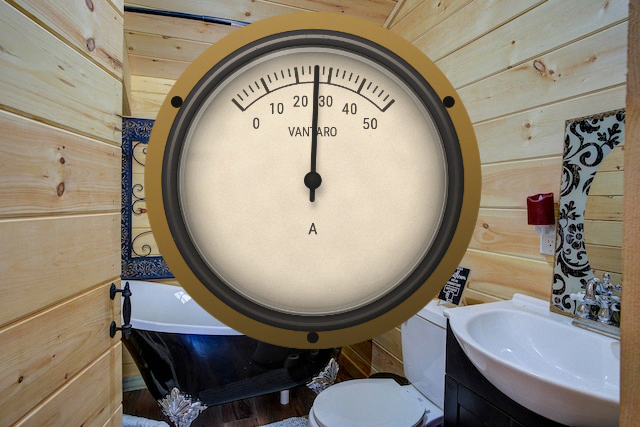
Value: 26A
